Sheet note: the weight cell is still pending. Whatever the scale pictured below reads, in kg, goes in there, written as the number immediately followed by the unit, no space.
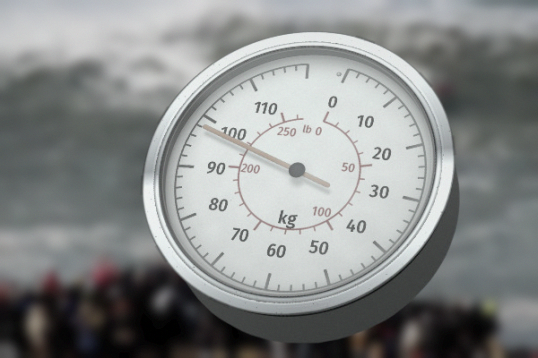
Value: 98kg
